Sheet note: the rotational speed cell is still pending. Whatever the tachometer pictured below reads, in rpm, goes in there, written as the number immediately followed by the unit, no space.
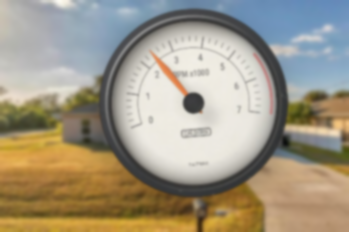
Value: 2400rpm
